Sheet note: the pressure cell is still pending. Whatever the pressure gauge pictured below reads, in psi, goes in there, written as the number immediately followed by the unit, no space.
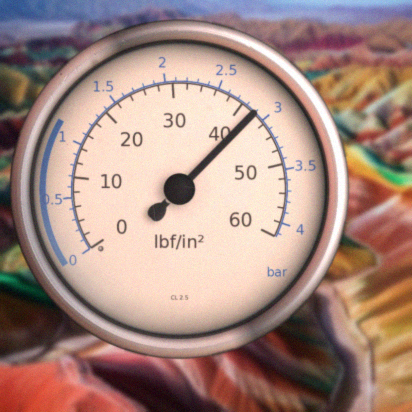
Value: 42psi
